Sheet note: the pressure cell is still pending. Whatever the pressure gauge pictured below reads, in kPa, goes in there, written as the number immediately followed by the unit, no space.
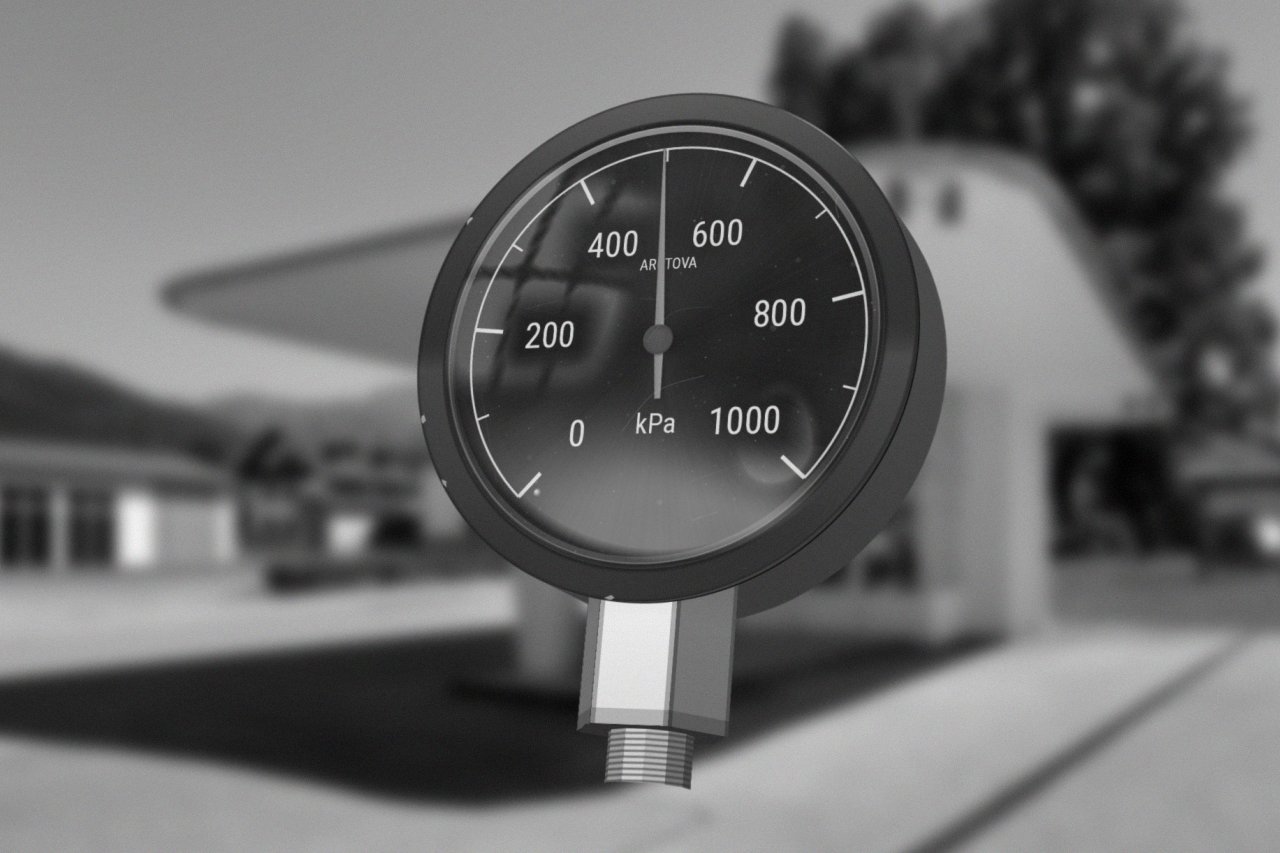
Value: 500kPa
